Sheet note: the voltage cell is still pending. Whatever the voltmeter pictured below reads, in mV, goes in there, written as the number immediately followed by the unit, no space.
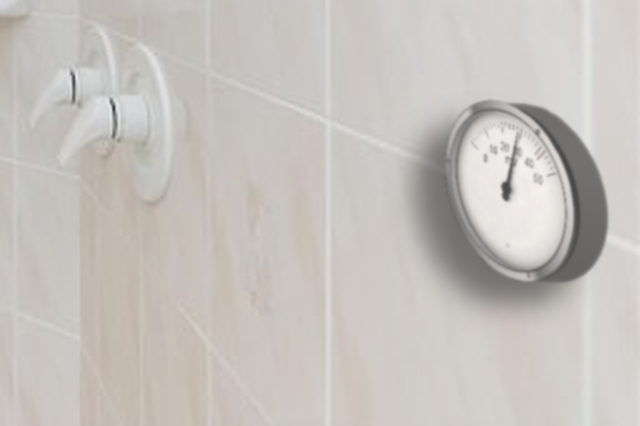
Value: 30mV
